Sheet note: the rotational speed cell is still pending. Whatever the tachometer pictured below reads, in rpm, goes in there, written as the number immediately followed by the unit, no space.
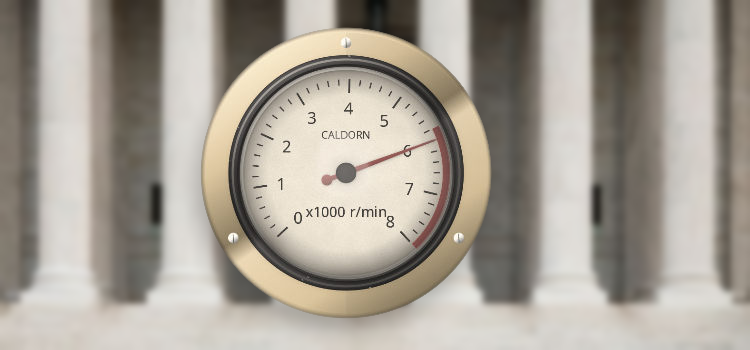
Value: 6000rpm
